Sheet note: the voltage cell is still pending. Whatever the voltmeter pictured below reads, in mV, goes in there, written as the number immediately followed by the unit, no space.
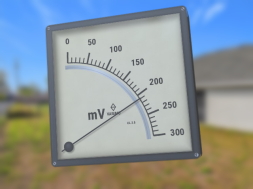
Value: 210mV
